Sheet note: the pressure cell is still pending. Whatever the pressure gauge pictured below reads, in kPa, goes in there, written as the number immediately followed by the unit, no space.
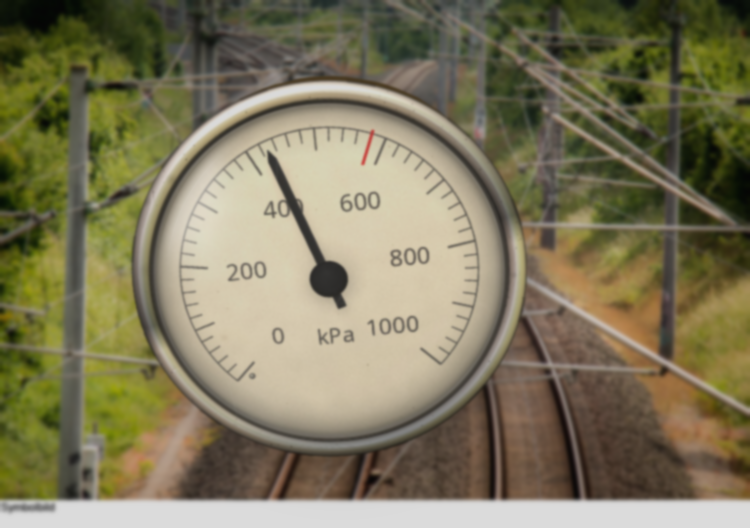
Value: 430kPa
